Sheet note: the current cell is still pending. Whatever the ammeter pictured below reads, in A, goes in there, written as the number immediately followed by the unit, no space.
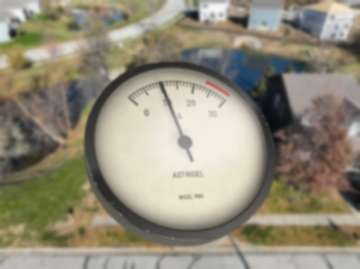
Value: 10A
